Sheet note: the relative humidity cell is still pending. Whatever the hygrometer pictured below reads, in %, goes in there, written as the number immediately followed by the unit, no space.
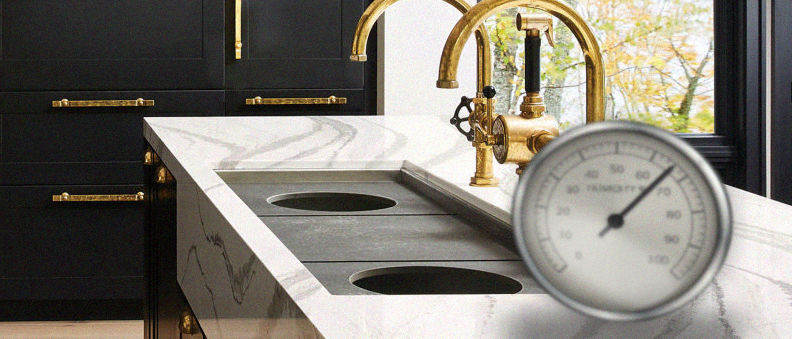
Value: 66%
